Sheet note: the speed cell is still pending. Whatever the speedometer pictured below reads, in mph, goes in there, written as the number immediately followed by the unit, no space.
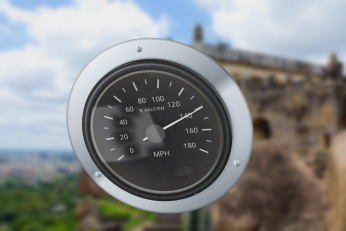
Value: 140mph
